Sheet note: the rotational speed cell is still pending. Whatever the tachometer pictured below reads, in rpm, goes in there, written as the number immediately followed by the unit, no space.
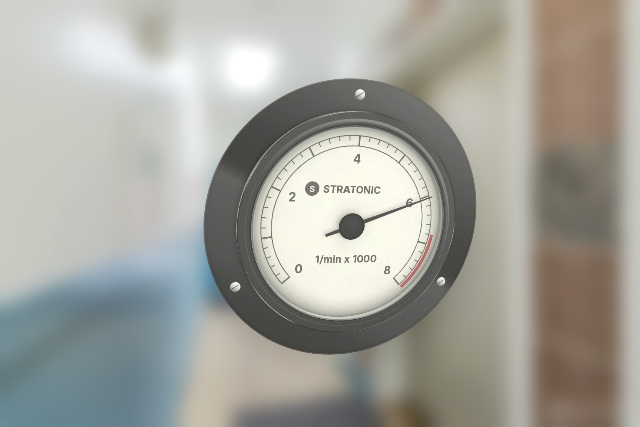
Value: 6000rpm
